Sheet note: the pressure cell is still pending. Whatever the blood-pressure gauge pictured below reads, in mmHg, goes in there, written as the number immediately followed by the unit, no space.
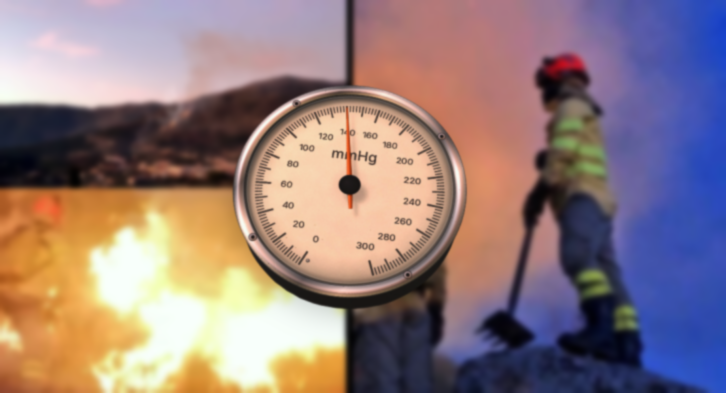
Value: 140mmHg
